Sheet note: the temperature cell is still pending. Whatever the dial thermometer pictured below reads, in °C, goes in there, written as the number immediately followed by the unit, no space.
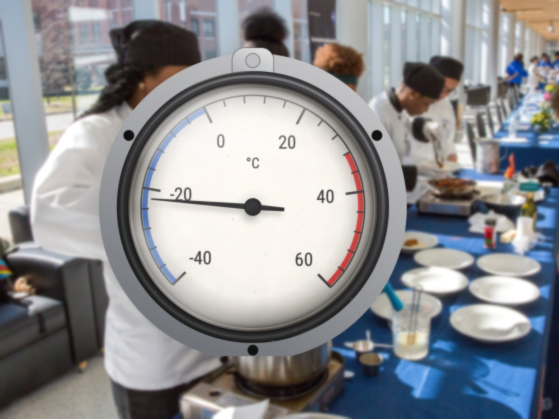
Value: -22°C
